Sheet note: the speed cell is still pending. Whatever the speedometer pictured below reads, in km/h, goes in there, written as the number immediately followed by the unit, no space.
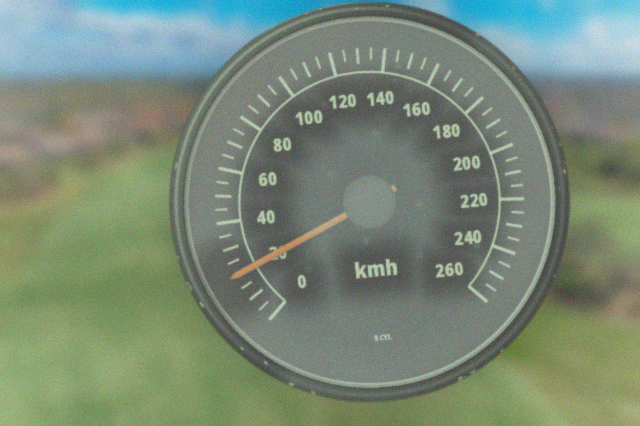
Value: 20km/h
